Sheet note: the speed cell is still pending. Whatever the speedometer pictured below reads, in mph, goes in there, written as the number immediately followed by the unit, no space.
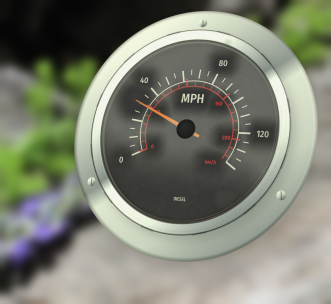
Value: 30mph
